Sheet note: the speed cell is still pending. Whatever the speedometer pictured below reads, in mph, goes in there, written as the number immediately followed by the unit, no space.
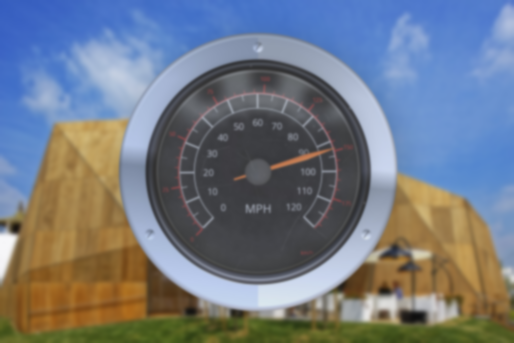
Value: 92.5mph
